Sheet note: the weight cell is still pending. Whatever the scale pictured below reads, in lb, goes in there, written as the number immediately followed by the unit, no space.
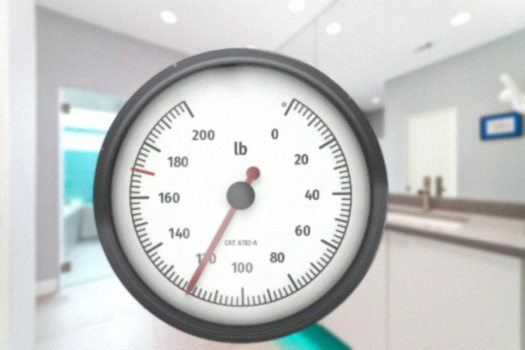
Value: 120lb
